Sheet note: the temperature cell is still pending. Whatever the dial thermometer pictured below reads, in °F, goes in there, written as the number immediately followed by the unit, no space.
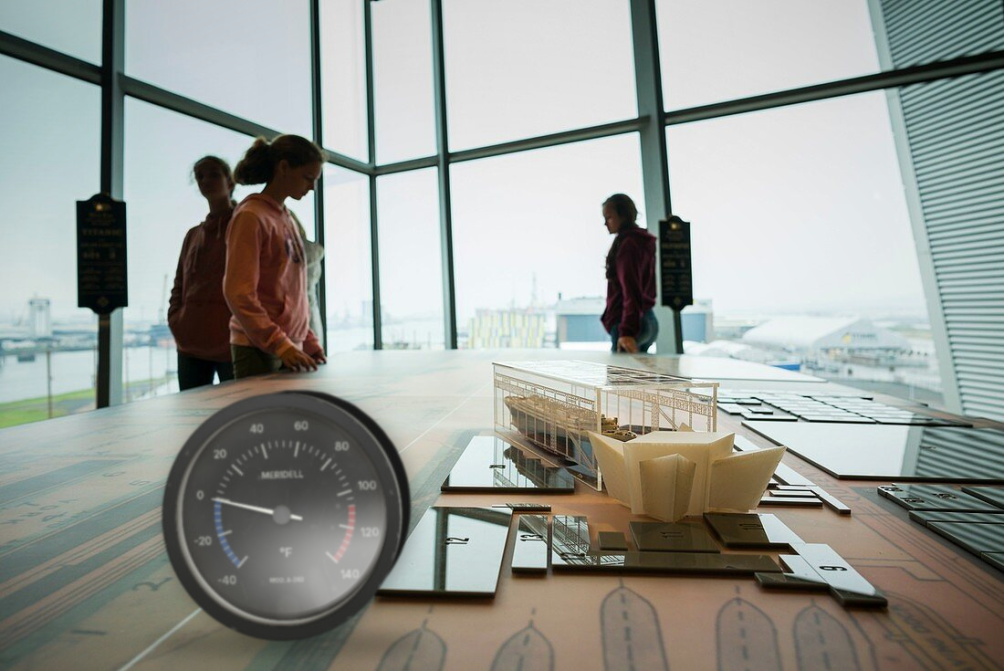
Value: 0°F
